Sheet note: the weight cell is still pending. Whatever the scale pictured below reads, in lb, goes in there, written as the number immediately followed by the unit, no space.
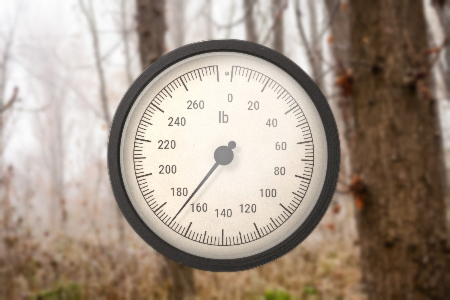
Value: 170lb
